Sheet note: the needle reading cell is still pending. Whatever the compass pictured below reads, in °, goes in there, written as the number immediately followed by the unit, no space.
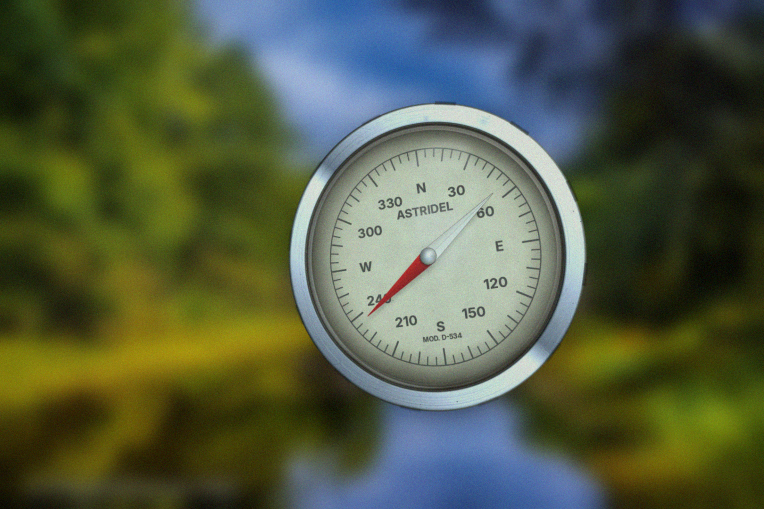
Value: 235°
